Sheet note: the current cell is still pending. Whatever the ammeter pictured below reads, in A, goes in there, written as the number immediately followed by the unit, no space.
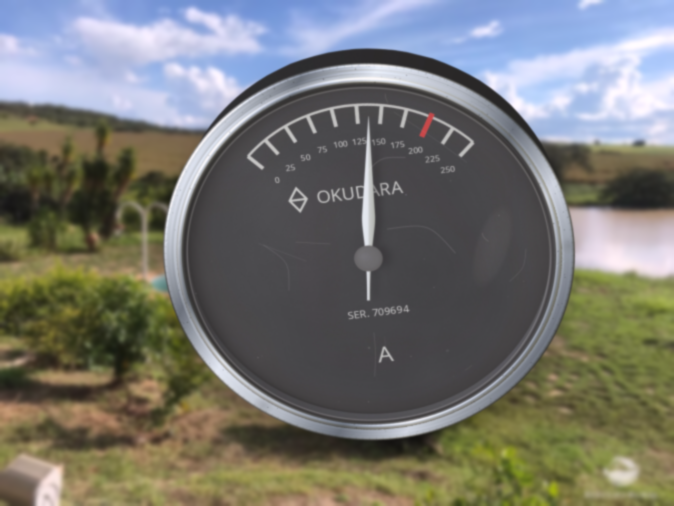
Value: 137.5A
